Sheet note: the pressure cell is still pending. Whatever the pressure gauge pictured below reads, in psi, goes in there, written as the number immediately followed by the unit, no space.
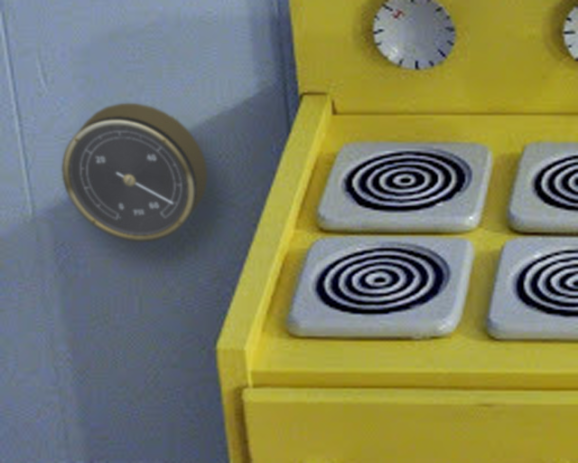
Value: 55psi
